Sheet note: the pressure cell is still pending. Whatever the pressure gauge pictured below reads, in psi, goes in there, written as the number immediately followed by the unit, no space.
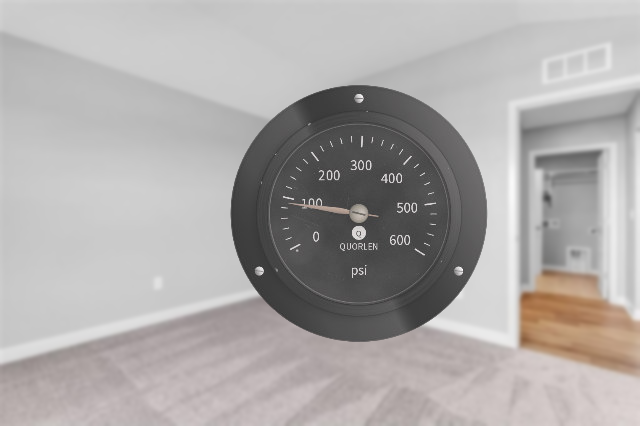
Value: 90psi
